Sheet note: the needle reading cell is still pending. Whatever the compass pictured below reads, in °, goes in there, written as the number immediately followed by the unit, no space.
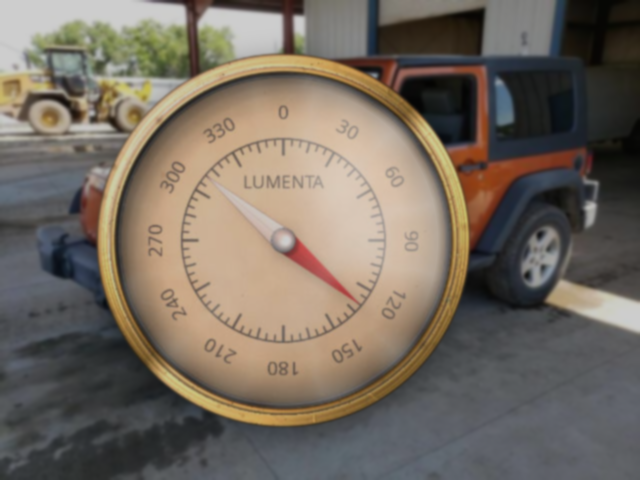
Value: 130°
